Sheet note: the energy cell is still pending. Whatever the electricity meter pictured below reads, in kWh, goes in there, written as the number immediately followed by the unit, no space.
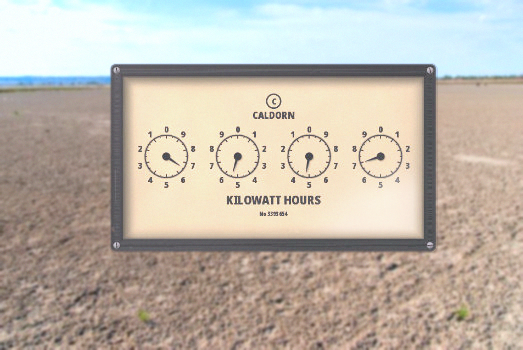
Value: 6547kWh
